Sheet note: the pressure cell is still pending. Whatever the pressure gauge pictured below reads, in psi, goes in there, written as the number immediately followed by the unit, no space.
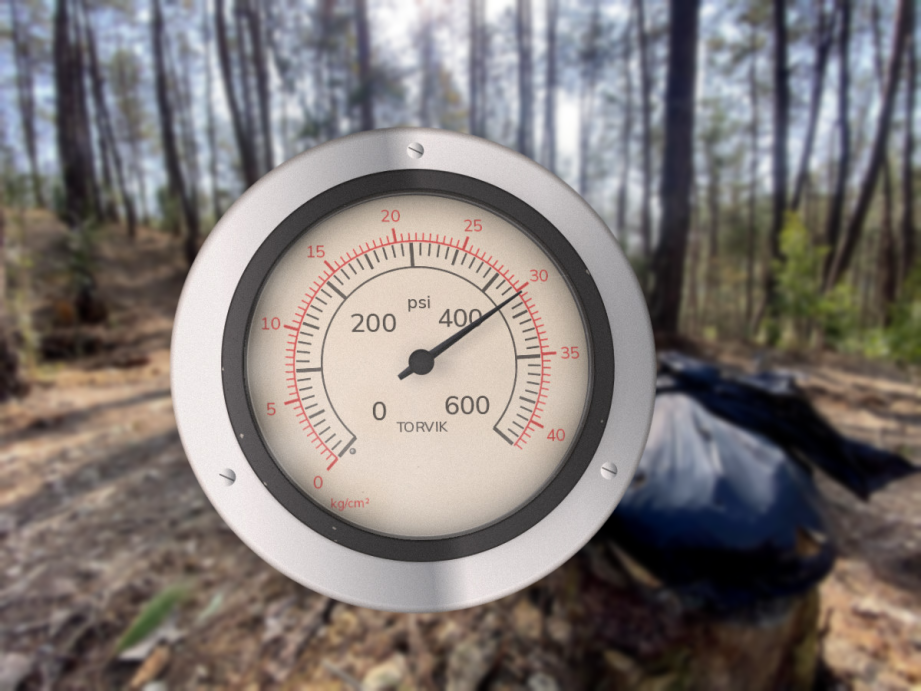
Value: 430psi
